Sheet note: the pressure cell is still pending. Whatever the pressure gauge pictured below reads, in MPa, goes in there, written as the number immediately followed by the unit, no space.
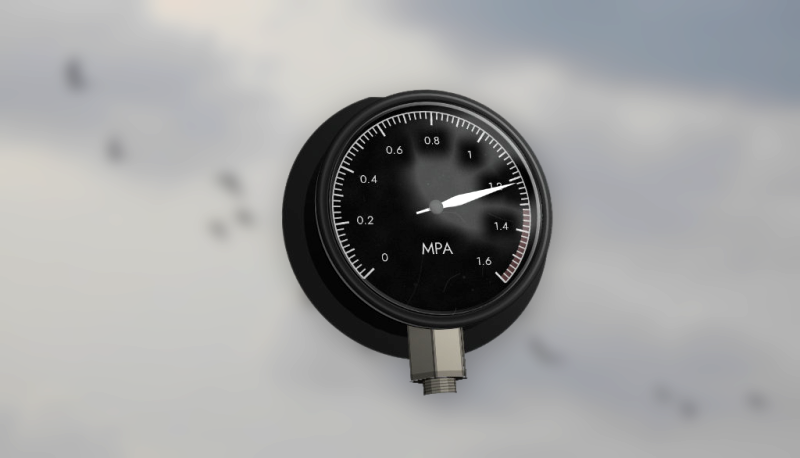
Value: 1.22MPa
